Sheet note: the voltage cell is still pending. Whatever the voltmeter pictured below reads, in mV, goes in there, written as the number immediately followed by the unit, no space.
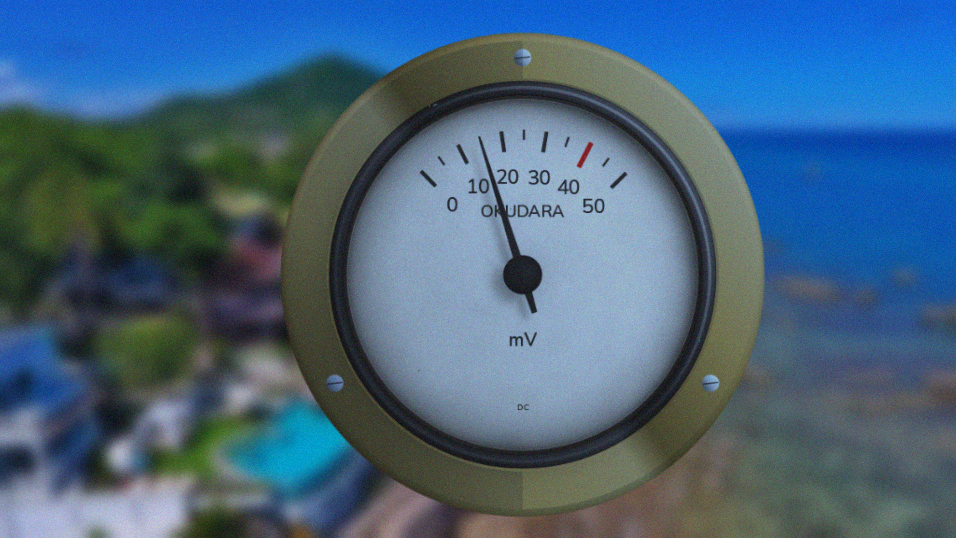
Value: 15mV
